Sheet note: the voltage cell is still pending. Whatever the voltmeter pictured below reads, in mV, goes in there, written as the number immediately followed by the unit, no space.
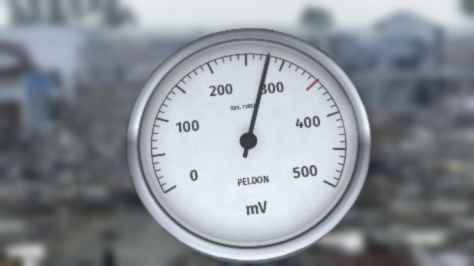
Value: 280mV
